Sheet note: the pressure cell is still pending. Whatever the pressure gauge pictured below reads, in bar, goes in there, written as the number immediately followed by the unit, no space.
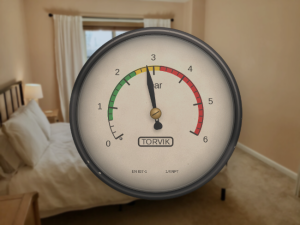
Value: 2.8bar
